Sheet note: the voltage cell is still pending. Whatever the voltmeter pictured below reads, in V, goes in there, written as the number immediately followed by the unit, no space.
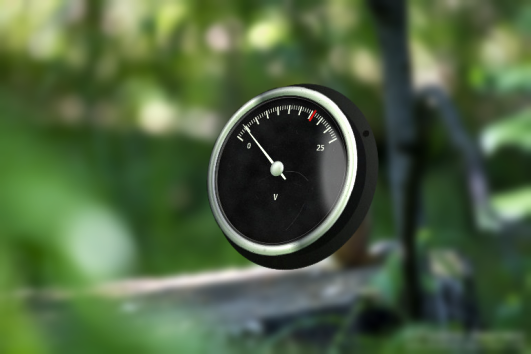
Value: 2.5V
